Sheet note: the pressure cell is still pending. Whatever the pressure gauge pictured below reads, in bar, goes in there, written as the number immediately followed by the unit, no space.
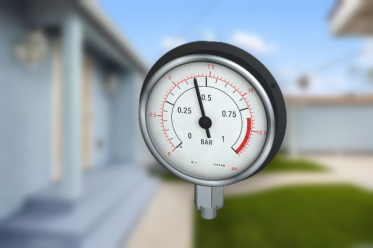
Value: 0.45bar
